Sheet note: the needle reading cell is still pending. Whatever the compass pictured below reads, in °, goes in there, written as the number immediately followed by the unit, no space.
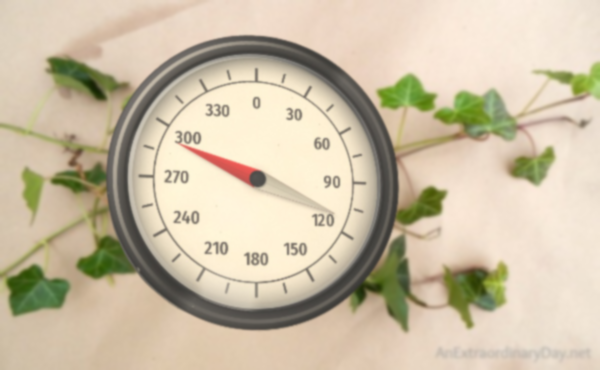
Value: 292.5°
